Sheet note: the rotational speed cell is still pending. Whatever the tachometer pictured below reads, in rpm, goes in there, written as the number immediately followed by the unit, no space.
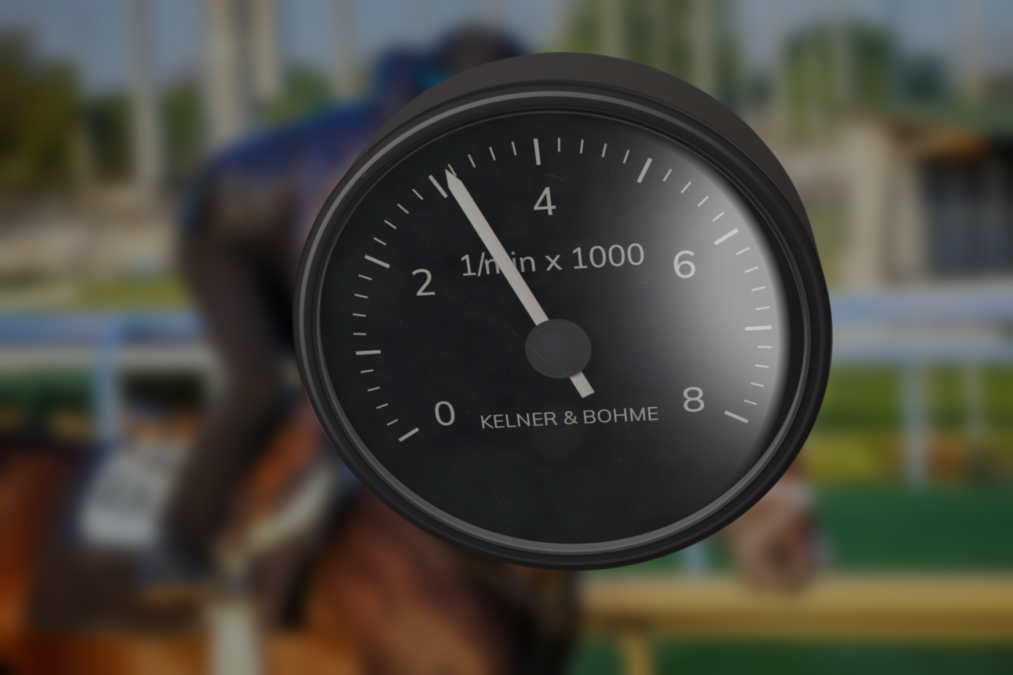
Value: 3200rpm
